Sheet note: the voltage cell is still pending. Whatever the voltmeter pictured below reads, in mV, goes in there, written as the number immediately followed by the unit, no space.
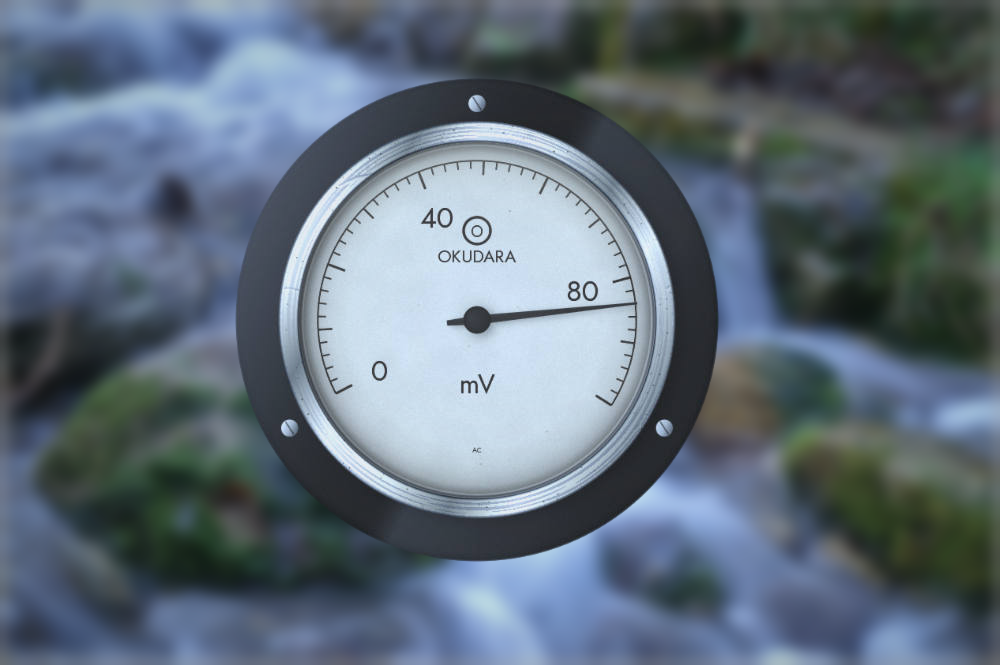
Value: 84mV
